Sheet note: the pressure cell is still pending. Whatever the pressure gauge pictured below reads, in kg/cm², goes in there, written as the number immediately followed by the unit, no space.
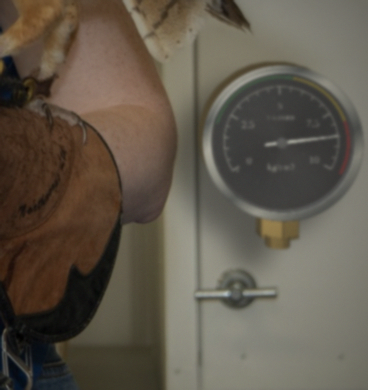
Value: 8.5kg/cm²
